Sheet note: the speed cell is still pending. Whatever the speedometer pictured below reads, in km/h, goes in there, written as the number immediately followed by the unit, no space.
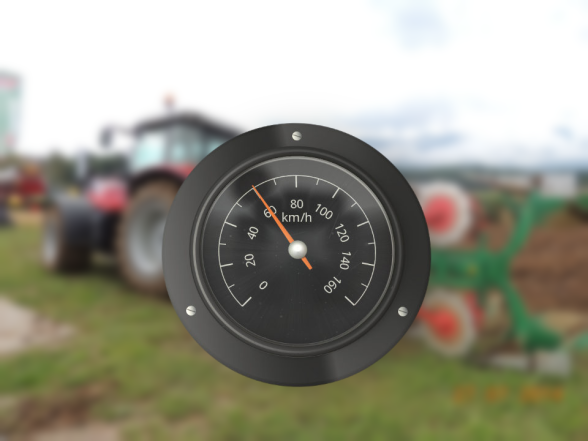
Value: 60km/h
